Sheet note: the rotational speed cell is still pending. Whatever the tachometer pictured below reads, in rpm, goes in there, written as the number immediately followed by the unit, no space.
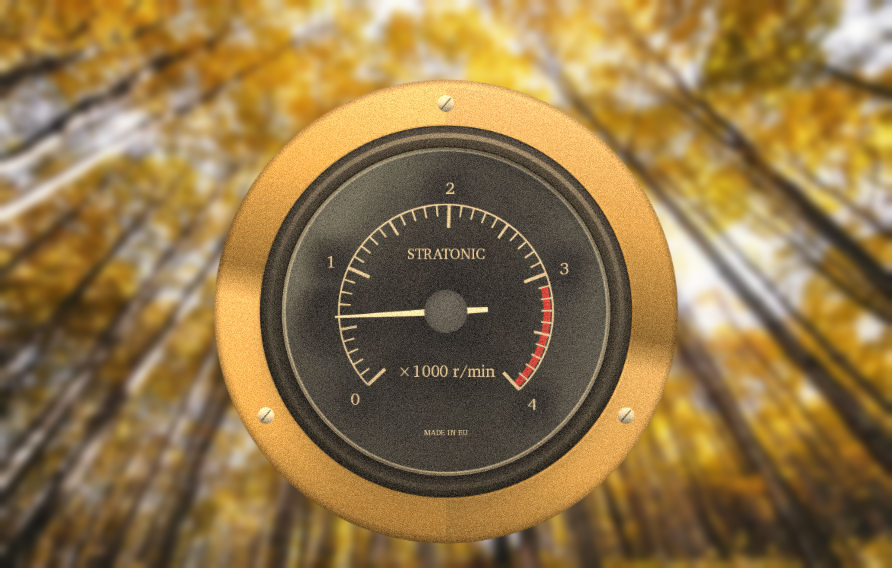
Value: 600rpm
